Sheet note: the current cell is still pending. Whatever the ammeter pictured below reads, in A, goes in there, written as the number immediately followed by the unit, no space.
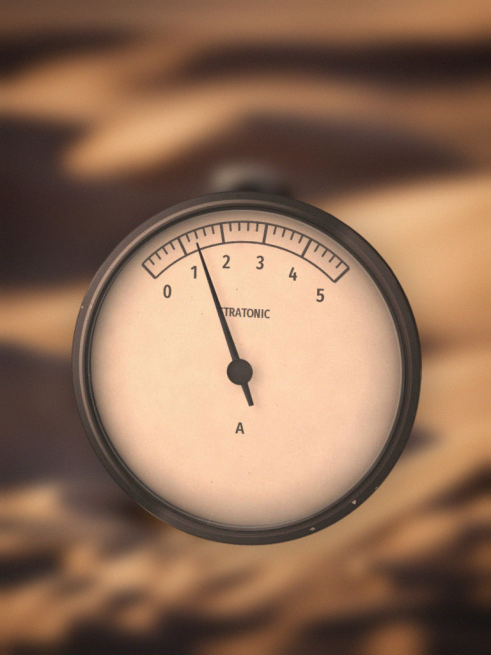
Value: 1.4A
